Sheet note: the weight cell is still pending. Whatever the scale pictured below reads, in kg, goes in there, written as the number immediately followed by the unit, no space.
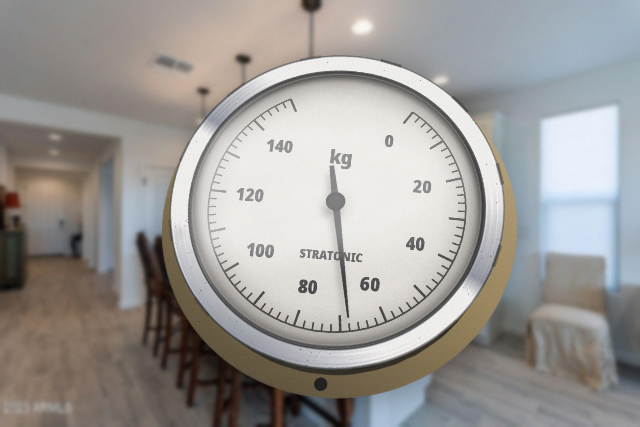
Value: 68kg
